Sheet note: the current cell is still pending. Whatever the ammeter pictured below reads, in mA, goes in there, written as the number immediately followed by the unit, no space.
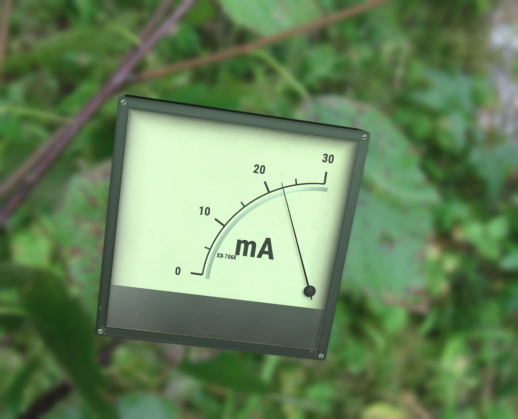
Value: 22.5mA
